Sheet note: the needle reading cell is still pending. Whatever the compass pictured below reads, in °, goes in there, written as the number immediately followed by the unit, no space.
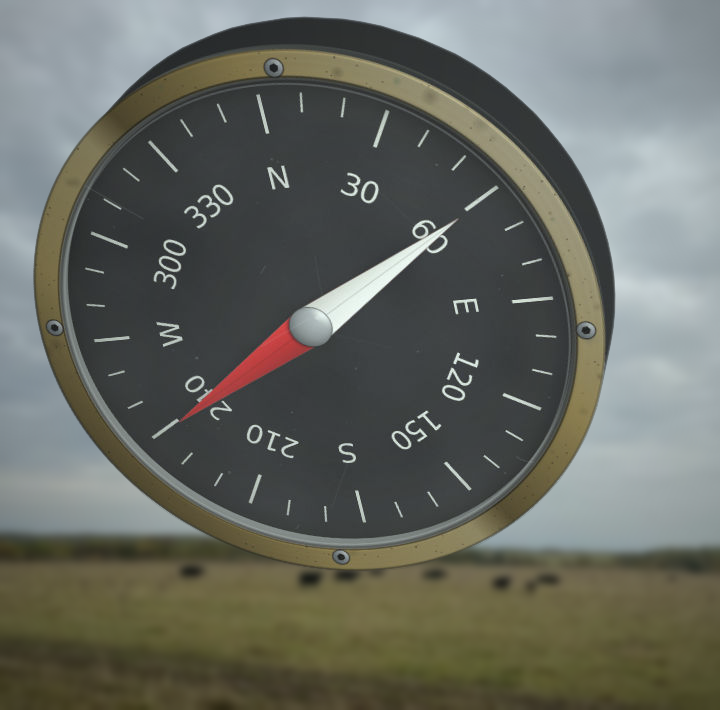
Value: 240°
